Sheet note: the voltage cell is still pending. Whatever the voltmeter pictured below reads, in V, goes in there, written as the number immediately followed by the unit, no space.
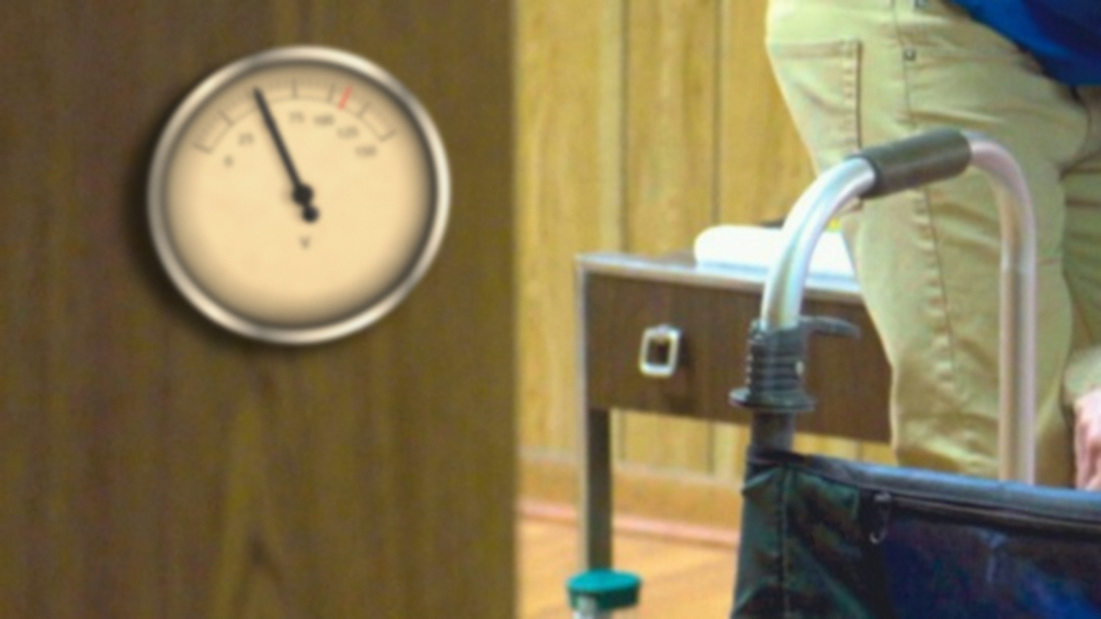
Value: 50V
